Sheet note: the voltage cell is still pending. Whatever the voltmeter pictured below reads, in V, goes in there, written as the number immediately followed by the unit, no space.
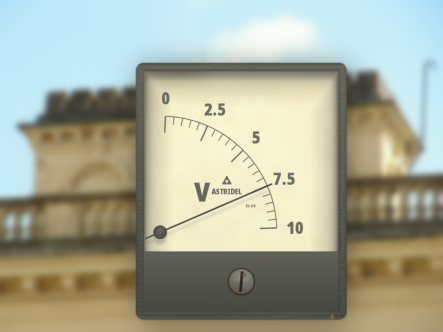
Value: 7.5V
